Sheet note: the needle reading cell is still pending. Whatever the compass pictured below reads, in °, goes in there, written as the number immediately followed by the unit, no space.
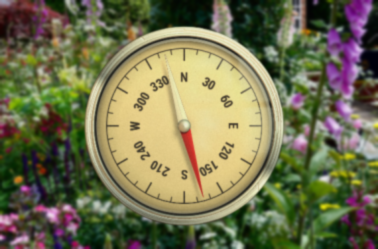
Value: 165°
